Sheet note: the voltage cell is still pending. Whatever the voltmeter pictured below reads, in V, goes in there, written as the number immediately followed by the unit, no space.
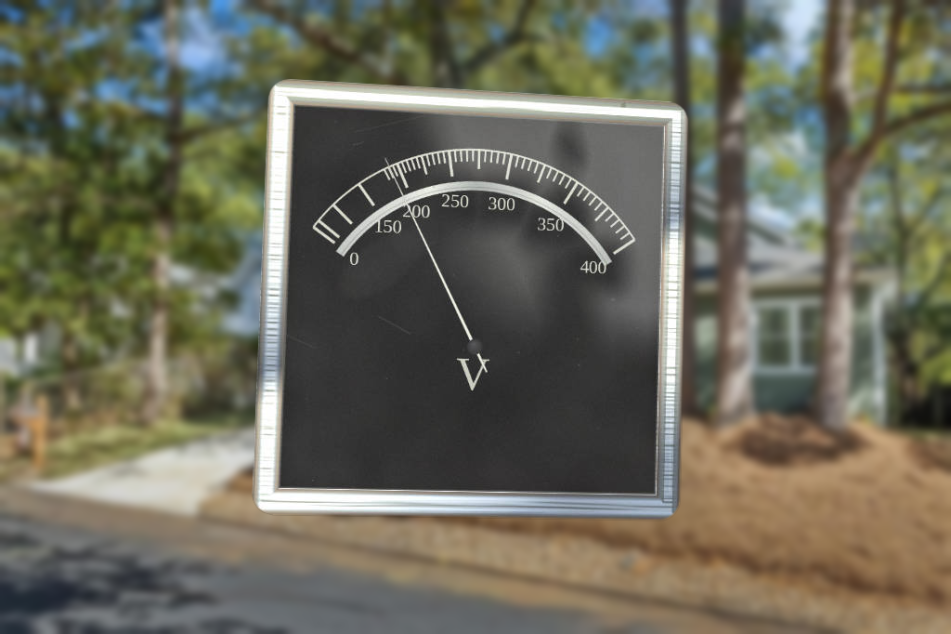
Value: 190V
